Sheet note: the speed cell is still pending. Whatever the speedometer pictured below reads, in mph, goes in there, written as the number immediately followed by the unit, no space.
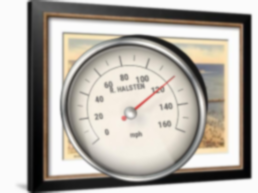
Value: 120mph
